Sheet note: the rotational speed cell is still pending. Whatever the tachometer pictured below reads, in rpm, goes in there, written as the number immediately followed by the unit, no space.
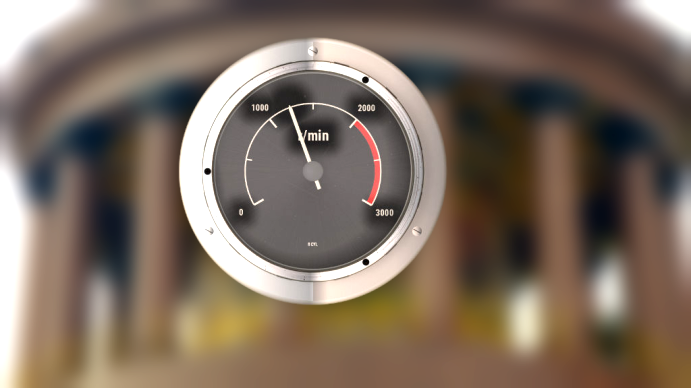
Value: 1250rpm
